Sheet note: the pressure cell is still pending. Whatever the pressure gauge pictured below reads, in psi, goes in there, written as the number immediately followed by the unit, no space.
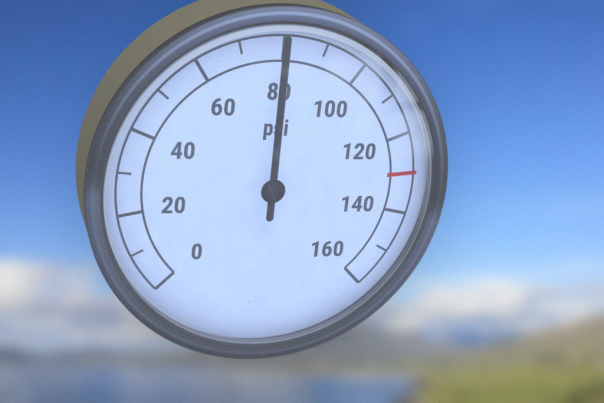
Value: 80psi
